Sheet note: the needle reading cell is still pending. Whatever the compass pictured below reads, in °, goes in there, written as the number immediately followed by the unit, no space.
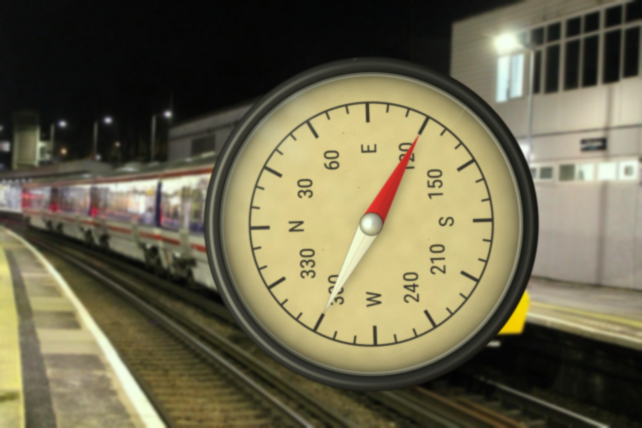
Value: 120°
